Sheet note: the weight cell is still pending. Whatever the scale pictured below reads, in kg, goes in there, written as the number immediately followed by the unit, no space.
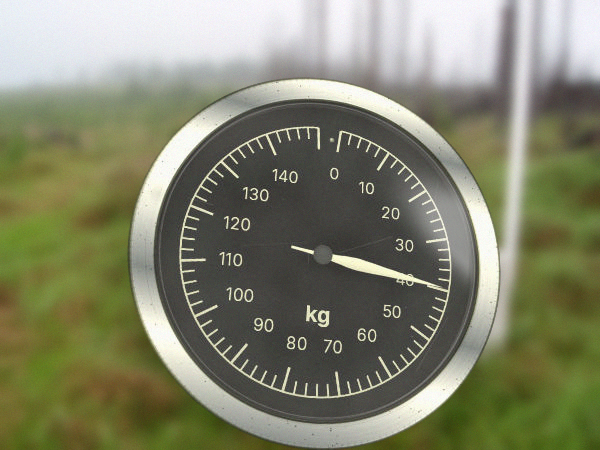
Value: 40kg
